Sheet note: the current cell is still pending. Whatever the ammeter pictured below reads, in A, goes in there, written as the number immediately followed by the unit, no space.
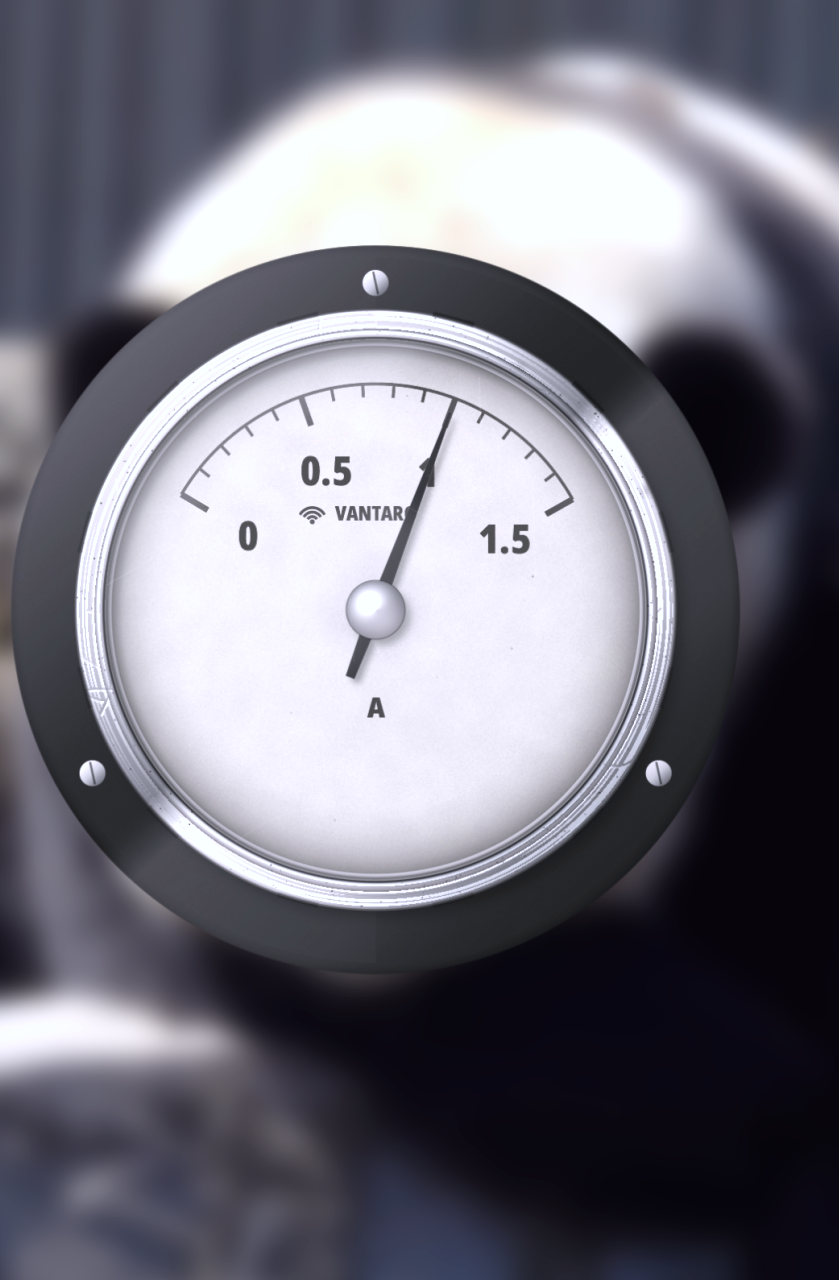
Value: 1A
